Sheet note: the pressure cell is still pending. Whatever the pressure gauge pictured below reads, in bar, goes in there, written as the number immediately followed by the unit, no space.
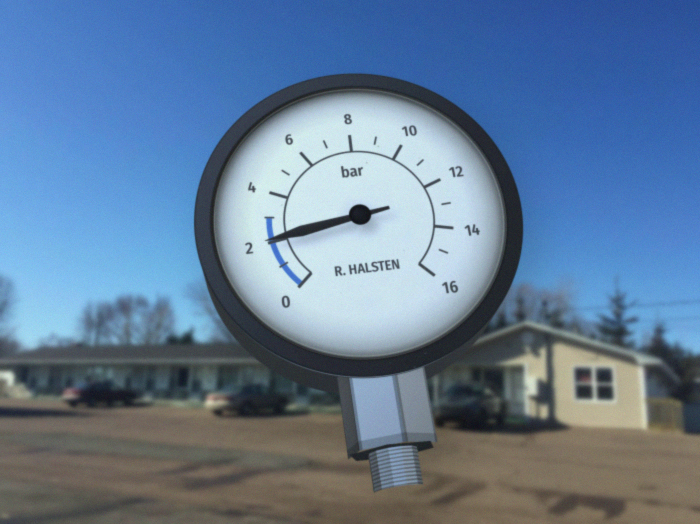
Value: 2bar
